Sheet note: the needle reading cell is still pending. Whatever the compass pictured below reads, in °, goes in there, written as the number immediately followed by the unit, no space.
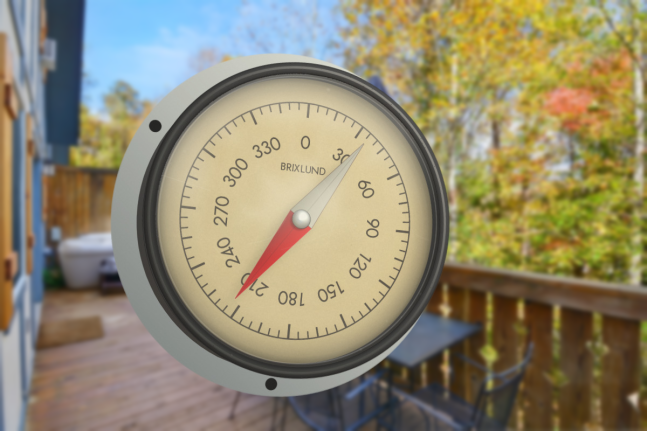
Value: 215°
